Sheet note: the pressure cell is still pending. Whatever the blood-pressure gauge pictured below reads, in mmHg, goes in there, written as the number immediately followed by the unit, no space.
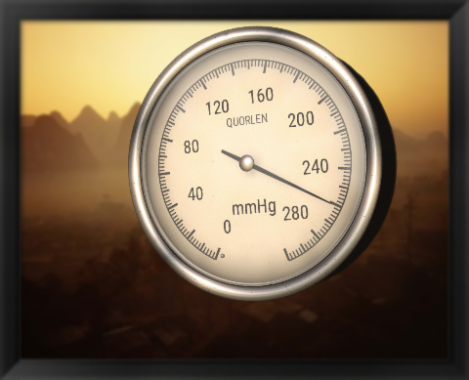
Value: 260mmHg
